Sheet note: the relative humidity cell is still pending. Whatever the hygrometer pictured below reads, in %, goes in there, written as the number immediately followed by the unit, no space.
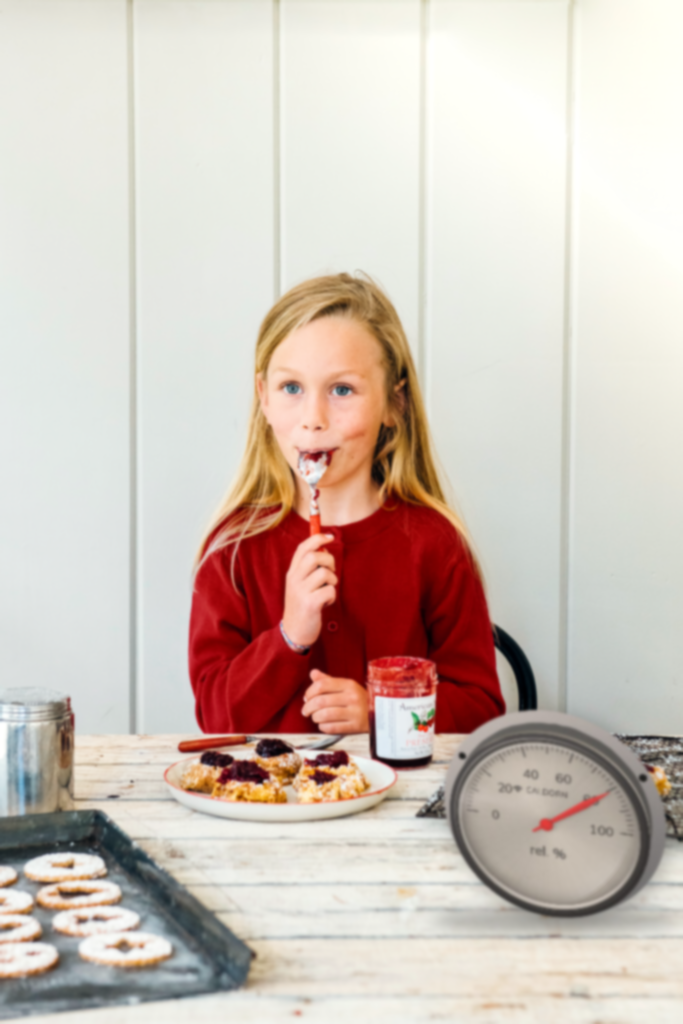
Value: 80%
